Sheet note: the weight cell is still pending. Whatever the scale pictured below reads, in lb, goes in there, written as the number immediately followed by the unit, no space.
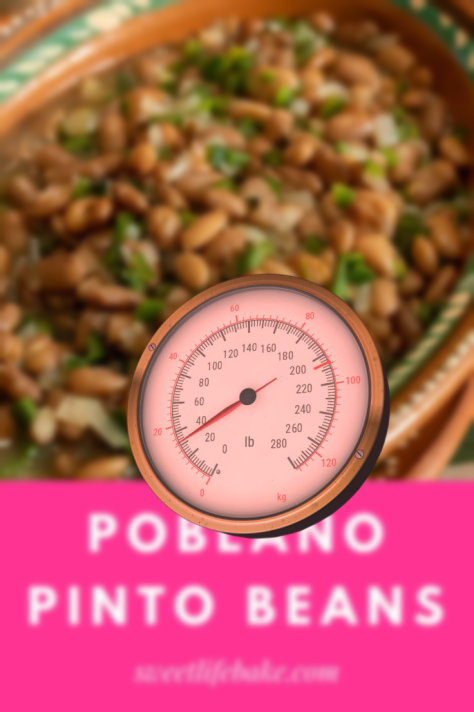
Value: 30lb
